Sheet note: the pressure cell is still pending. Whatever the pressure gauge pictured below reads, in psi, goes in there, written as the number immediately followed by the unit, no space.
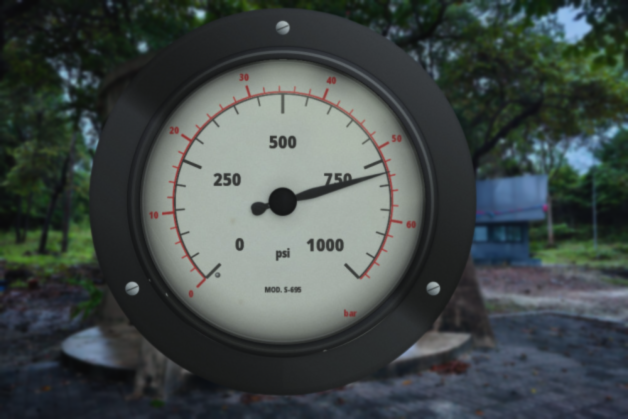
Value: 775psi
